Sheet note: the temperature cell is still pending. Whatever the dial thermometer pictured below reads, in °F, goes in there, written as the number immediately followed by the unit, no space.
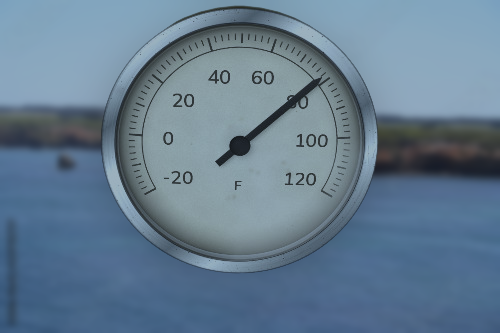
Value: 78°F
